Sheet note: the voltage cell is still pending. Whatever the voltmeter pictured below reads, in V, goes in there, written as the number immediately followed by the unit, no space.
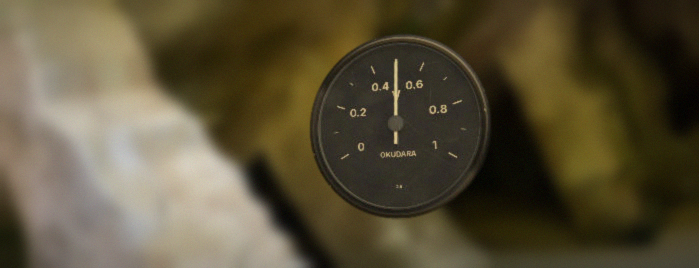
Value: 0.5V
